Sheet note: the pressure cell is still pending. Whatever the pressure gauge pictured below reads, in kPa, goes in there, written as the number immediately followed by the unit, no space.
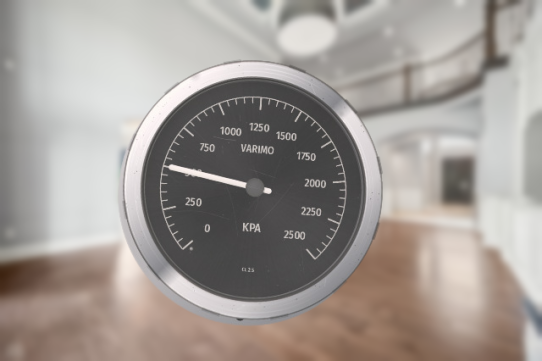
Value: 500kPa
